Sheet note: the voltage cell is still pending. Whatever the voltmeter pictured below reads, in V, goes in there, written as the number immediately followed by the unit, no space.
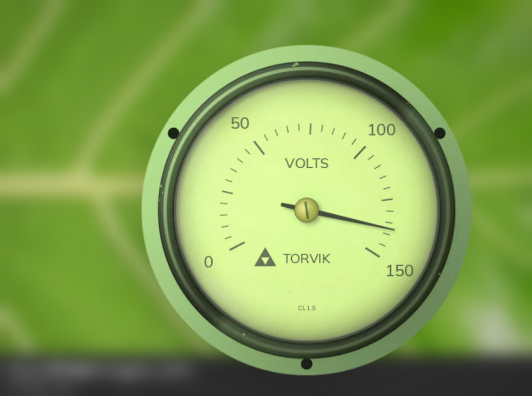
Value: 137.5V
